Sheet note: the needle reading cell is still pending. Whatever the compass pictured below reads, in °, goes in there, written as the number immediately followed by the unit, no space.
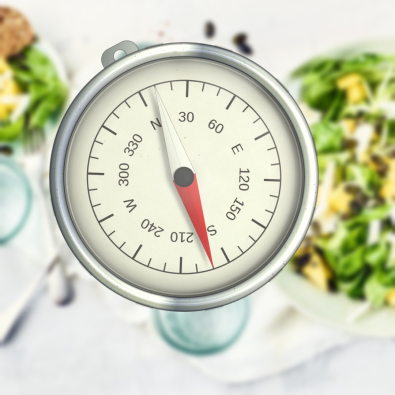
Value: 190°
